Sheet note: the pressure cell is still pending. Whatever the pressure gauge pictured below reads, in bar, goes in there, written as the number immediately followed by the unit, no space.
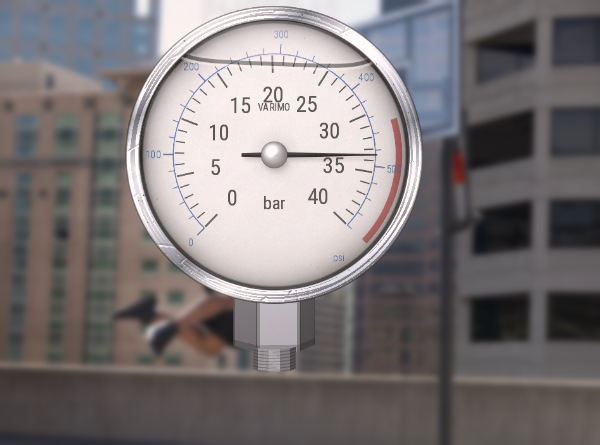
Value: 33.5bar
